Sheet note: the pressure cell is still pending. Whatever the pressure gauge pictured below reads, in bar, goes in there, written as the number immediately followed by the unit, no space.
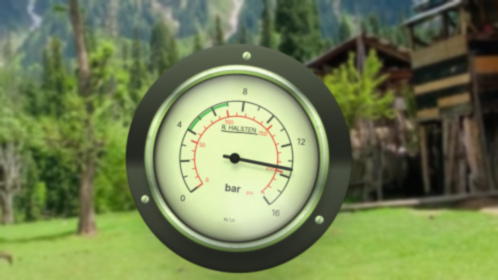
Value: 13.5bar
